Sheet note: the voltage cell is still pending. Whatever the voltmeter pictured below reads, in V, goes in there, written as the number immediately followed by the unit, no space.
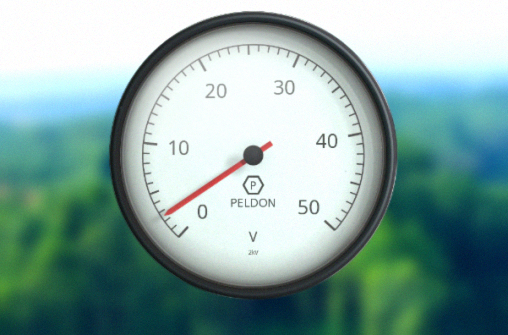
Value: 2.5V
